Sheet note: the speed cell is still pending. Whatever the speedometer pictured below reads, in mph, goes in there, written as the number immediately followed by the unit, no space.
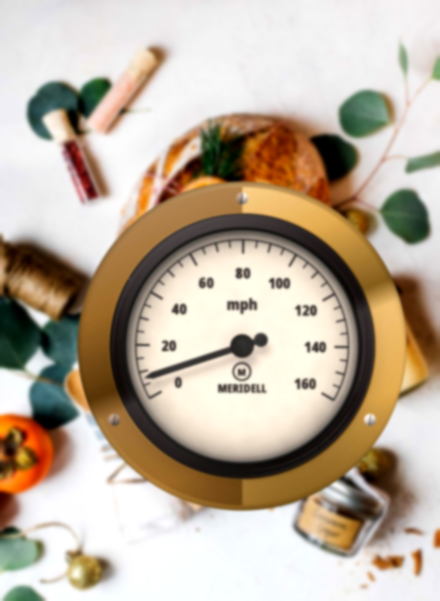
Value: 7.5mph
